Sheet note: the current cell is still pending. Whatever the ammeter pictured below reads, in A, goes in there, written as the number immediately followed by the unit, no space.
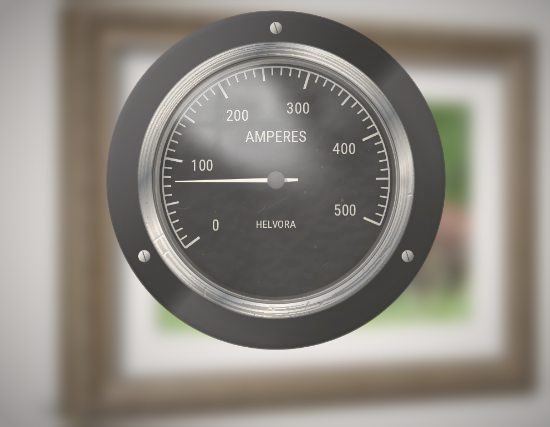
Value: 75A
